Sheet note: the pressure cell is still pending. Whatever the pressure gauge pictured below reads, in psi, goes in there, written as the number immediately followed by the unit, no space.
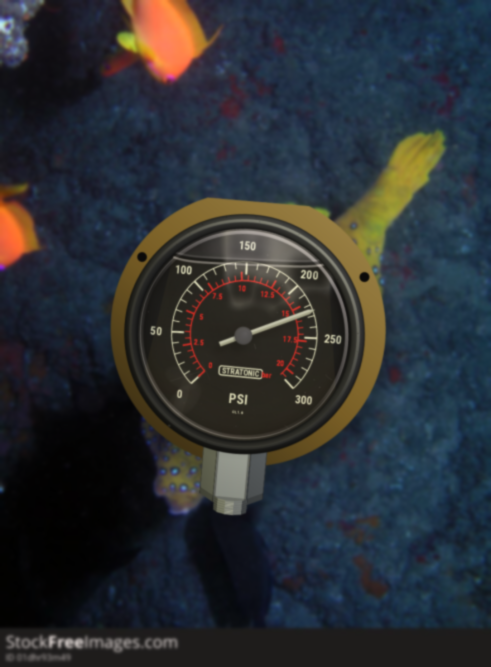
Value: 225psi
